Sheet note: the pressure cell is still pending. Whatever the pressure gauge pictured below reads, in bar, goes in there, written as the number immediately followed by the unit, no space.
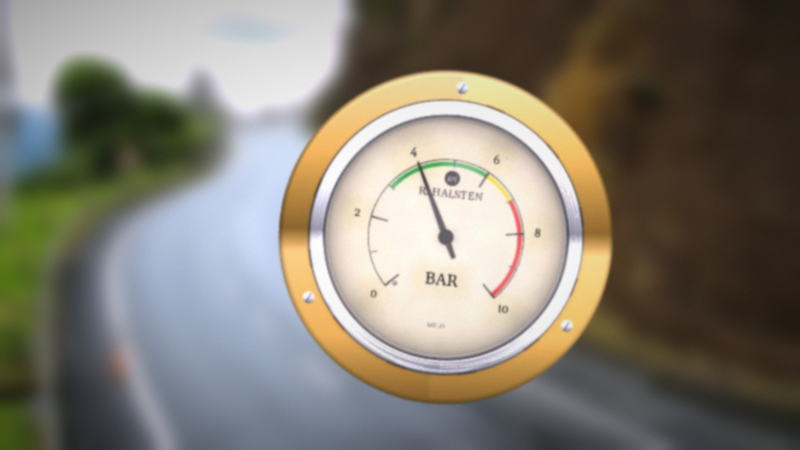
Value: 4bar
